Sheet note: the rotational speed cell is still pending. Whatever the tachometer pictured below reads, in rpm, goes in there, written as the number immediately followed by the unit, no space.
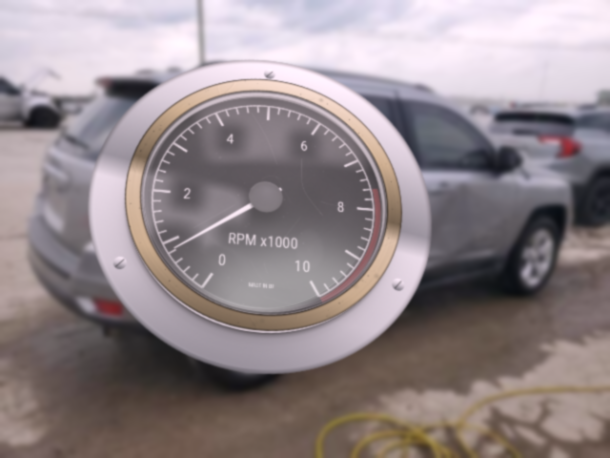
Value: 800rpm
